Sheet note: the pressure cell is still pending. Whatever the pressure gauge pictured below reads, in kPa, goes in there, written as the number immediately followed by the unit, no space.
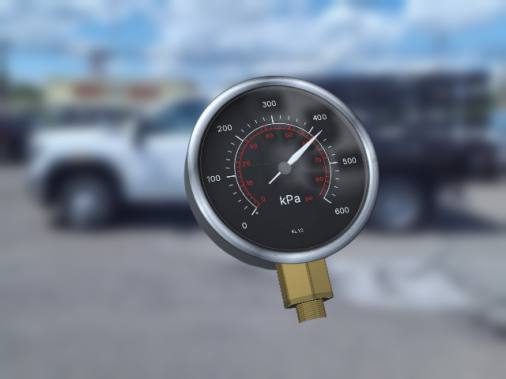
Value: 420kPa
